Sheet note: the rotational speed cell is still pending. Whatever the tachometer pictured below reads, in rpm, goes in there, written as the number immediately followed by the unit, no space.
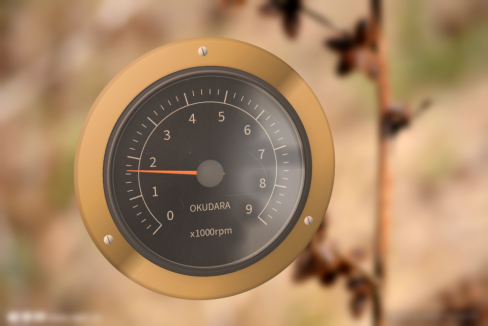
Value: 1700rpm
